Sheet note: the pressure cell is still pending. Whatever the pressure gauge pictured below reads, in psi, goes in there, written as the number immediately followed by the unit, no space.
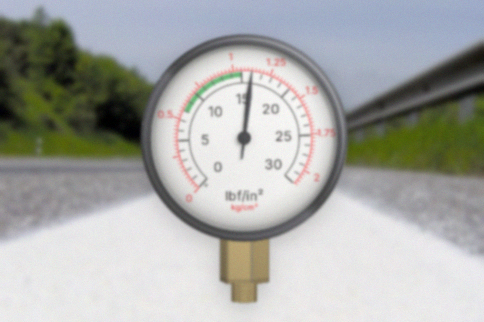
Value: 16psi
